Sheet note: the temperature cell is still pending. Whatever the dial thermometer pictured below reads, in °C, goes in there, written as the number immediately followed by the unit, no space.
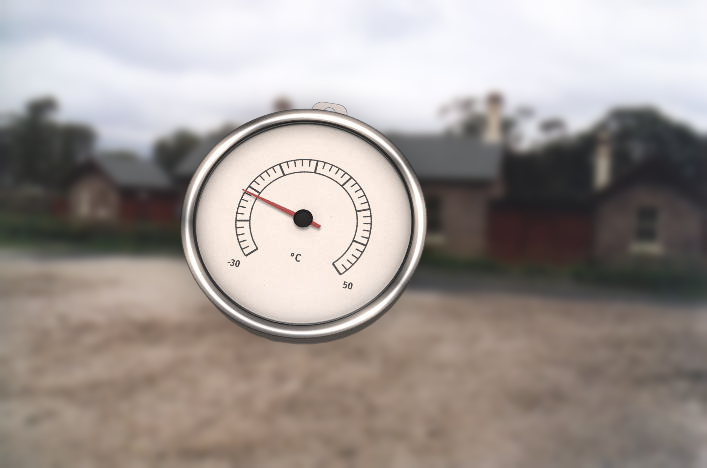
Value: -12°C
